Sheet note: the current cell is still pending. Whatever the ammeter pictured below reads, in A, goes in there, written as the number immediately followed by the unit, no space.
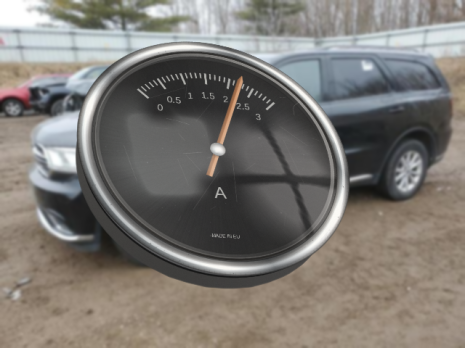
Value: 2.2A
